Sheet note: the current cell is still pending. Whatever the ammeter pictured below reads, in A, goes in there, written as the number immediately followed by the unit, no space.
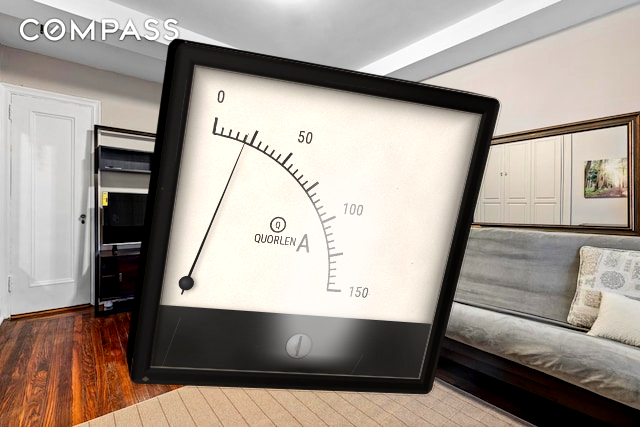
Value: 20A
